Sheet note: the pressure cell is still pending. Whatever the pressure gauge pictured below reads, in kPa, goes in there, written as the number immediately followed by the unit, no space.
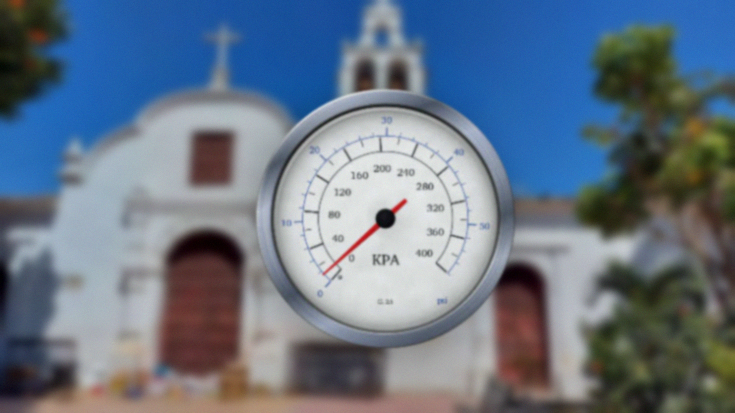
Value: 10kPa
